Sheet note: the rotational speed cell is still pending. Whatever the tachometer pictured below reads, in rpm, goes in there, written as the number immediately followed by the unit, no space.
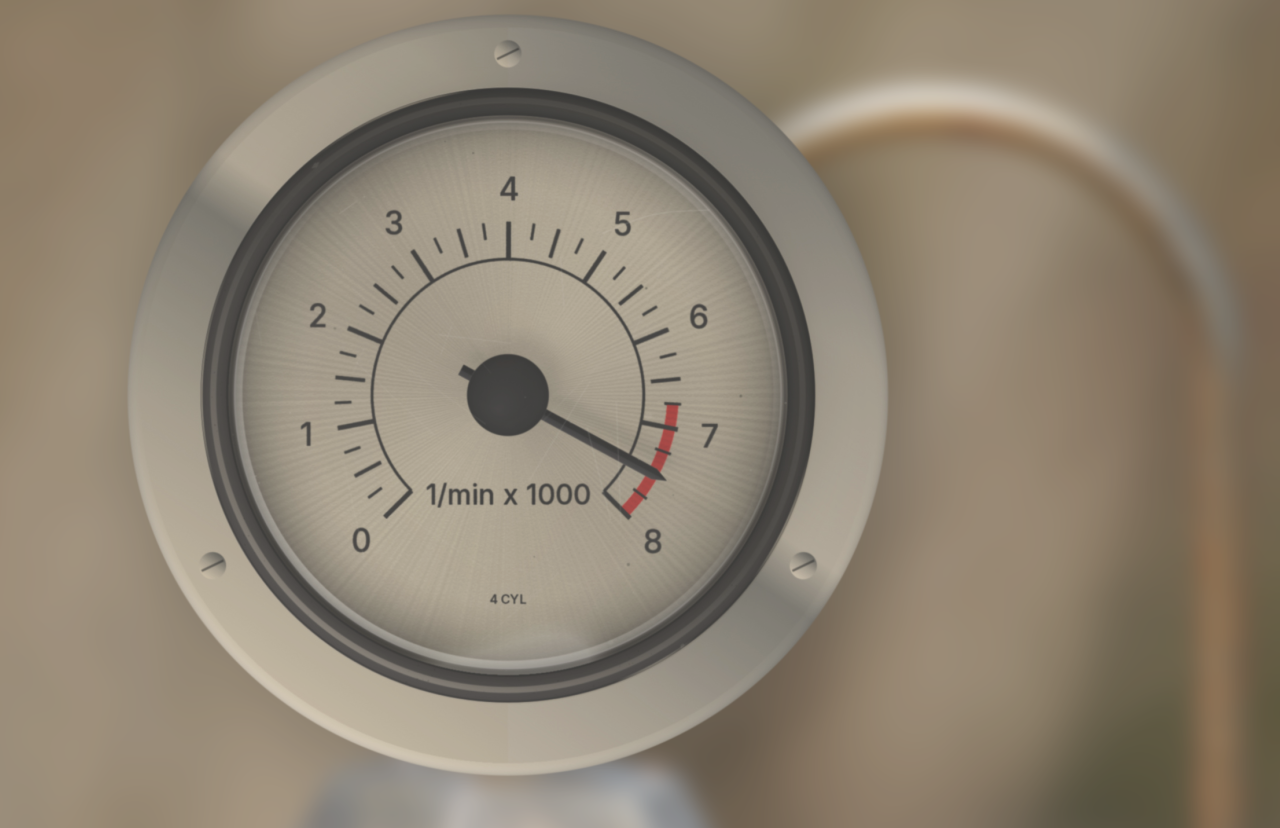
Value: 7500rpm
